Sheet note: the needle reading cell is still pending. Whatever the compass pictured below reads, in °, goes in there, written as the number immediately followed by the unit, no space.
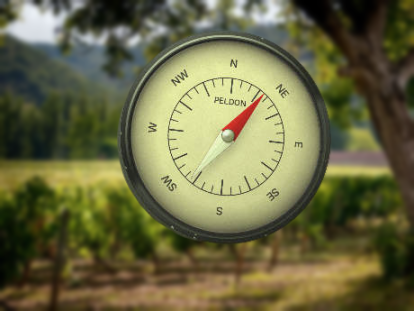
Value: 35°
